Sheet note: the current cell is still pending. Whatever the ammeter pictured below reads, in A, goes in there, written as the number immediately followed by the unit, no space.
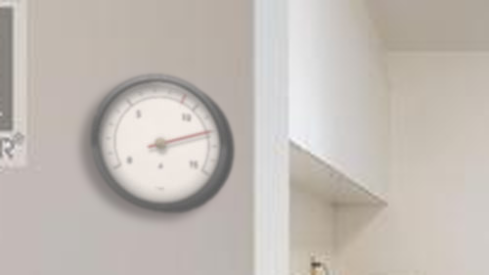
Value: 12A
